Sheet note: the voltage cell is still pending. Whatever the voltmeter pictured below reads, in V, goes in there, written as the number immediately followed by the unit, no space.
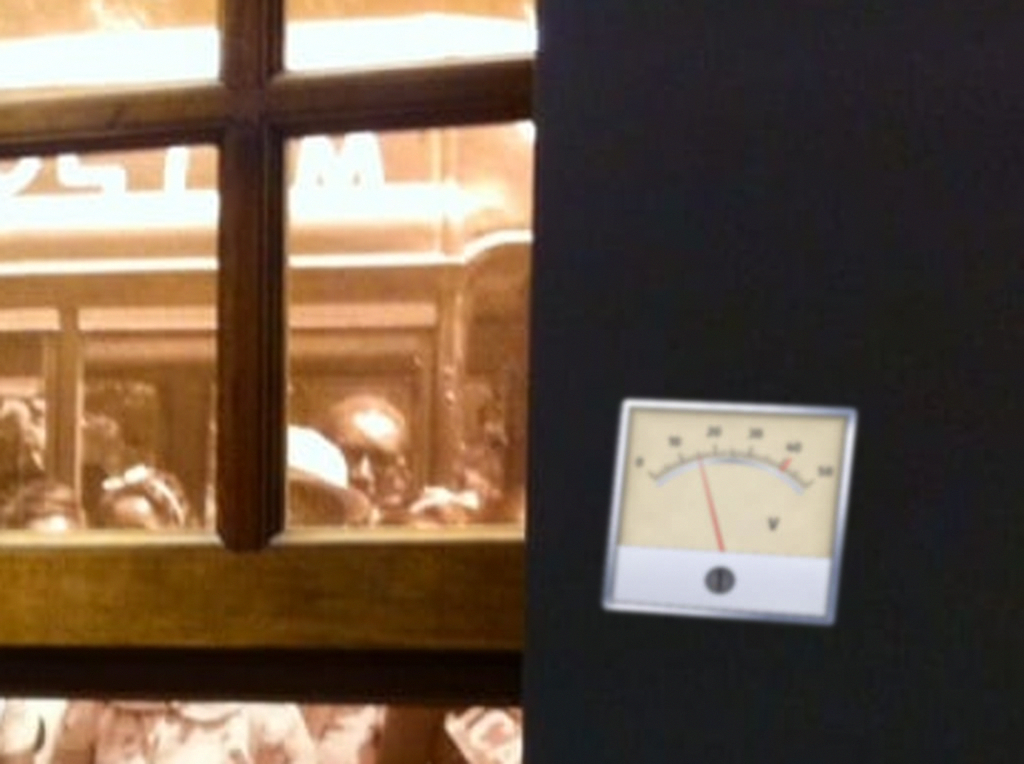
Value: 15V
